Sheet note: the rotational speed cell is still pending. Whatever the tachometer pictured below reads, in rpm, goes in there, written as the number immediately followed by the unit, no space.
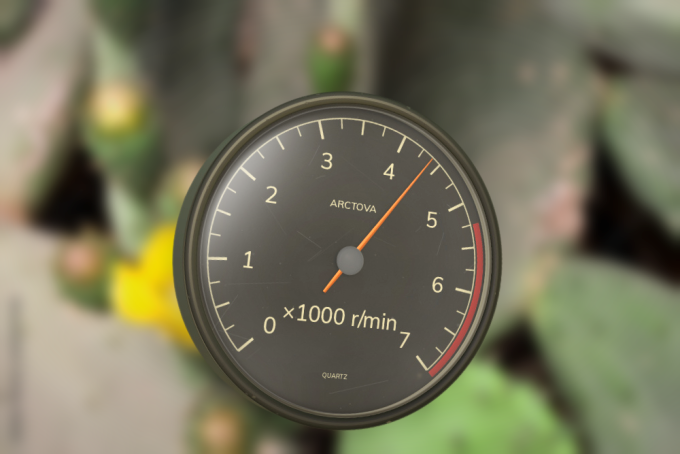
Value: 4375rpm
